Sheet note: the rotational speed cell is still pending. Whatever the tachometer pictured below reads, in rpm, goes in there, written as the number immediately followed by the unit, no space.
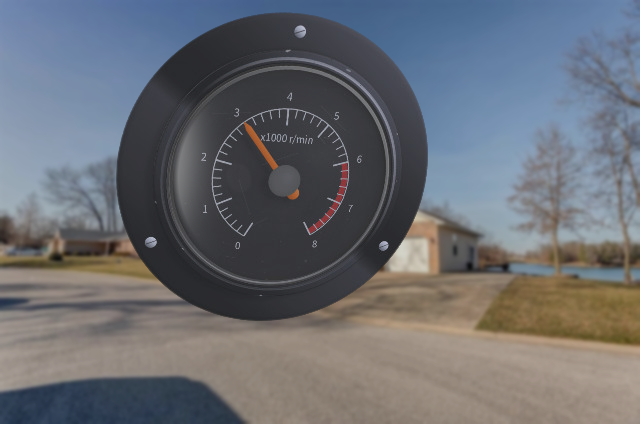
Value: 3000rpm
